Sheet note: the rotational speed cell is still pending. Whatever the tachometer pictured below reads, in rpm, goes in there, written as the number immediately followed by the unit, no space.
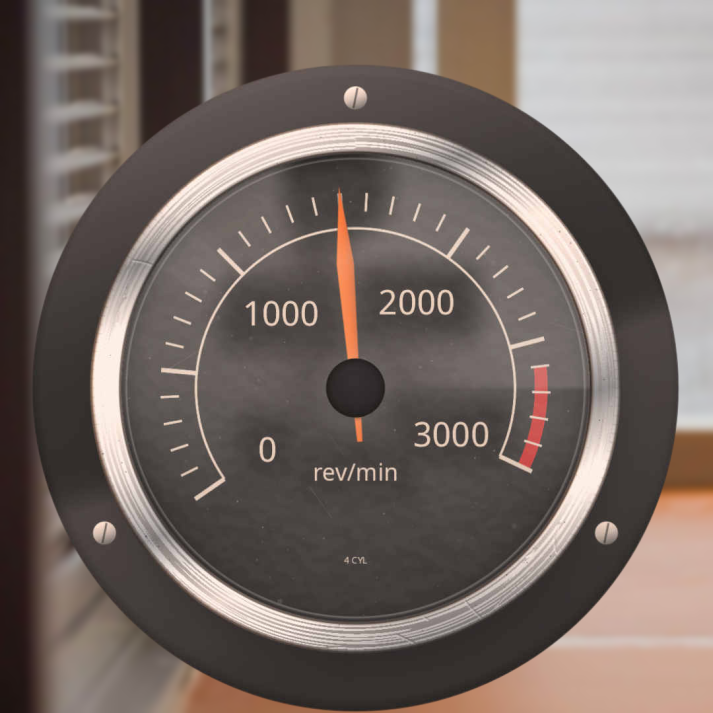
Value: 1500rpm
